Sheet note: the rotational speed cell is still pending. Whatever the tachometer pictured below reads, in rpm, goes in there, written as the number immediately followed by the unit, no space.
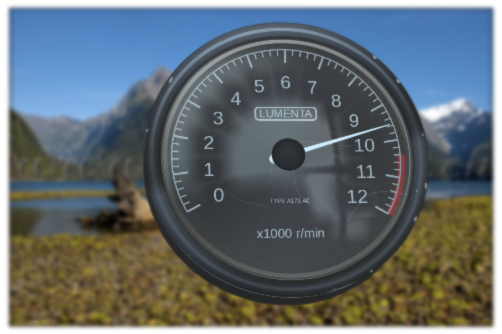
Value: 9600rpm
